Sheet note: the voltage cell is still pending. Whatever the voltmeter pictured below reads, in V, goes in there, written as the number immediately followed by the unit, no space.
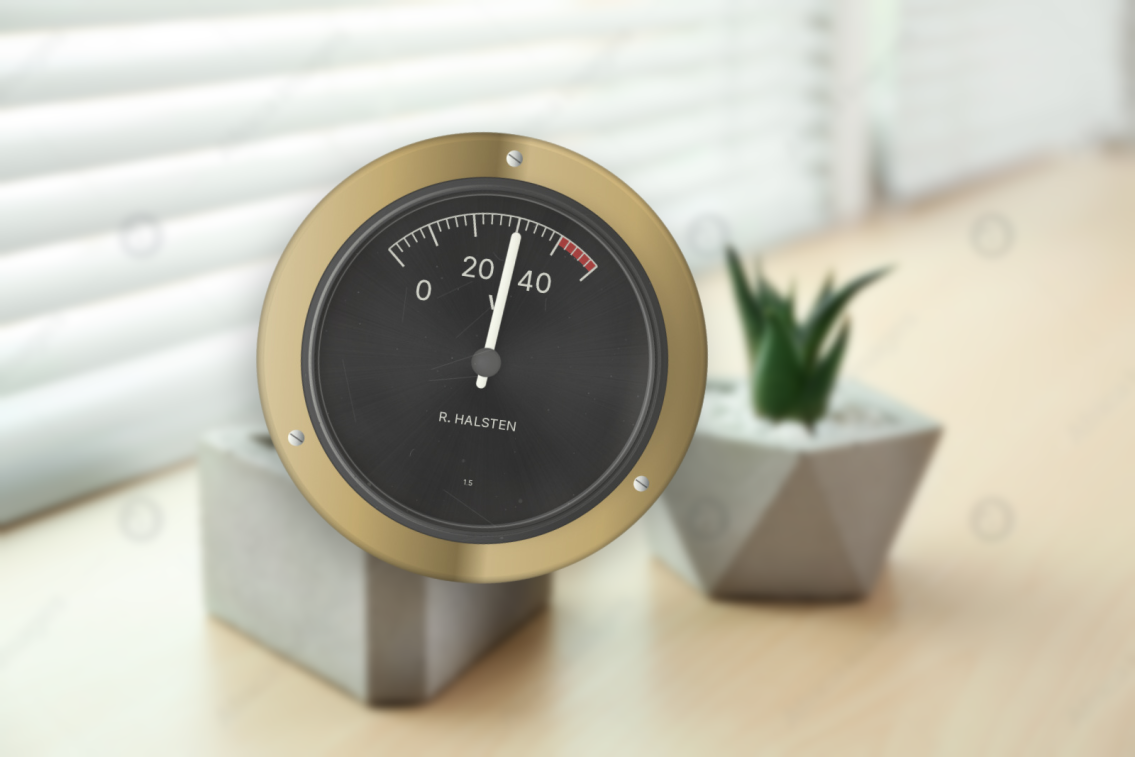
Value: 30V
